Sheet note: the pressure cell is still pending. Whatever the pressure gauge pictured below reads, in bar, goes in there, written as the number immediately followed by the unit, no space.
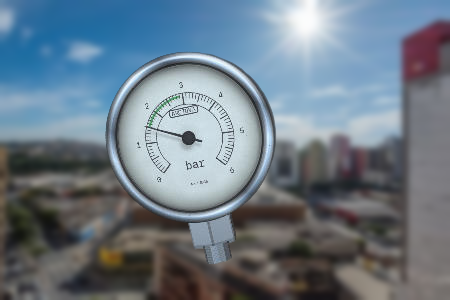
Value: 1.5bar
